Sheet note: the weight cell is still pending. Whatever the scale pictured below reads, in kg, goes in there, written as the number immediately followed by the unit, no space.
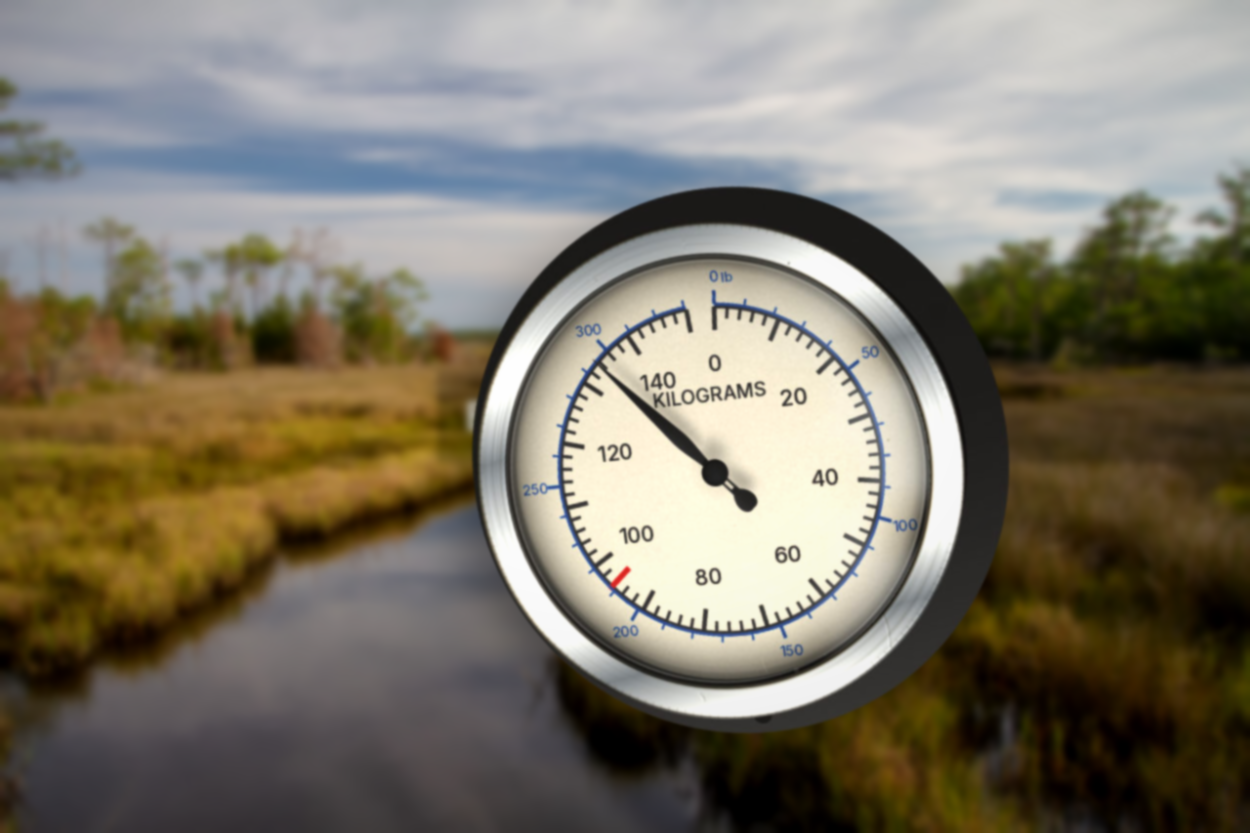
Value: 134kg
